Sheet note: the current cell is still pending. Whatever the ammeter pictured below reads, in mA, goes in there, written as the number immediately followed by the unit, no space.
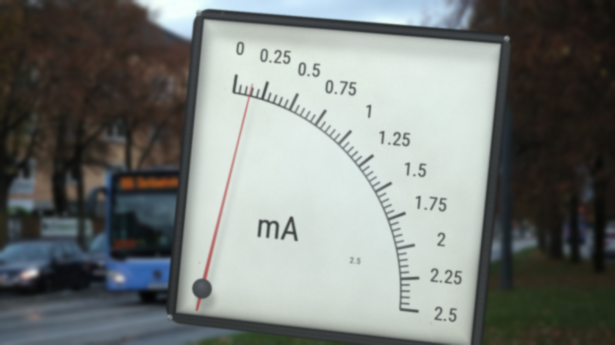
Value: 0.15mA
